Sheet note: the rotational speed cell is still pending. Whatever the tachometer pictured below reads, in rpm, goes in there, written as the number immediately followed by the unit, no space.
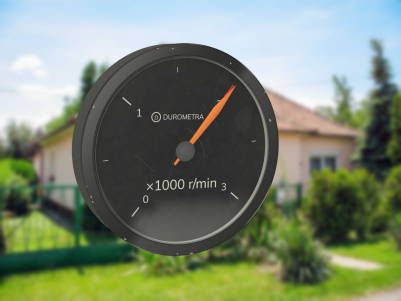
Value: 2000rpm
